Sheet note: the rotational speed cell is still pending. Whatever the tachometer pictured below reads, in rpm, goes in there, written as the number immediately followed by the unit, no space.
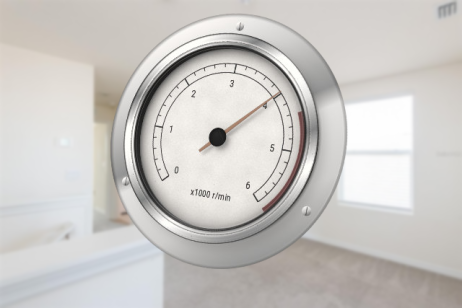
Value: 4000rpm
